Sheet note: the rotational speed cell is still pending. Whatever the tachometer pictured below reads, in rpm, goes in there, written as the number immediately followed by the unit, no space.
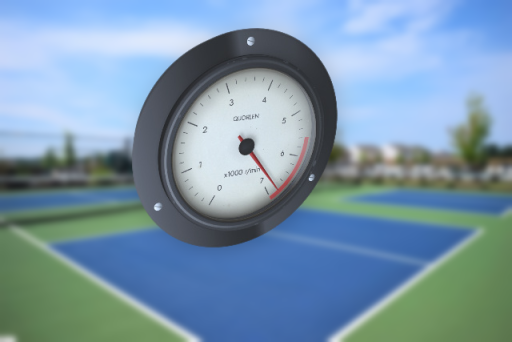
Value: 6800rpm
